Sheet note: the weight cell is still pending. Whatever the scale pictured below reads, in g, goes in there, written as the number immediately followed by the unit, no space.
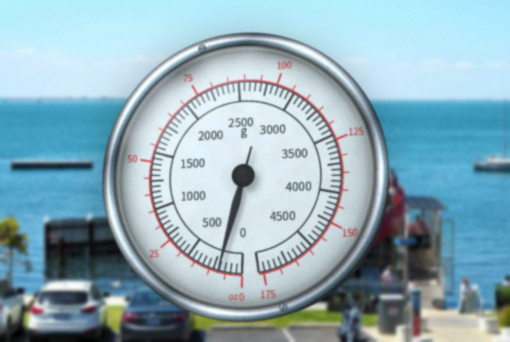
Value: 200g
